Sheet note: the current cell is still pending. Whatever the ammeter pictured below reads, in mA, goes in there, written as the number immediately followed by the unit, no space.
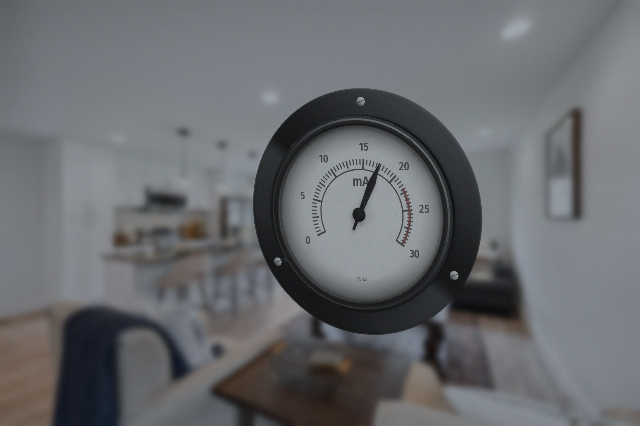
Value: 17.5mA
